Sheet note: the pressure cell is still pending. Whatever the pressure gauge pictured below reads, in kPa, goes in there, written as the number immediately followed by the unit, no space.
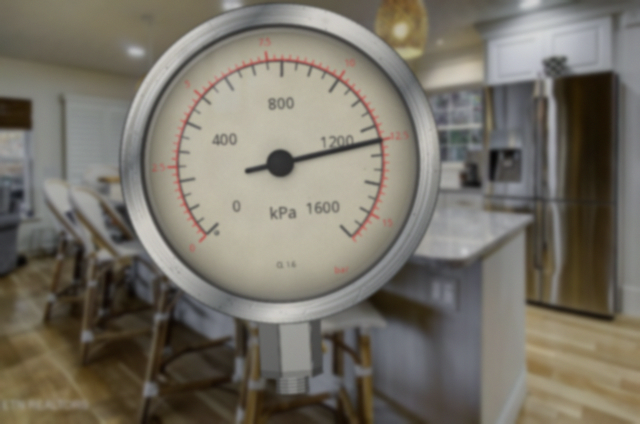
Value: 1250kPa
